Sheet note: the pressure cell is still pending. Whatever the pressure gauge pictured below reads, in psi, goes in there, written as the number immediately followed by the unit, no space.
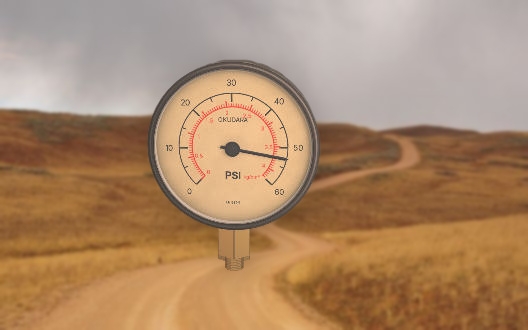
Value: 52.5psi
